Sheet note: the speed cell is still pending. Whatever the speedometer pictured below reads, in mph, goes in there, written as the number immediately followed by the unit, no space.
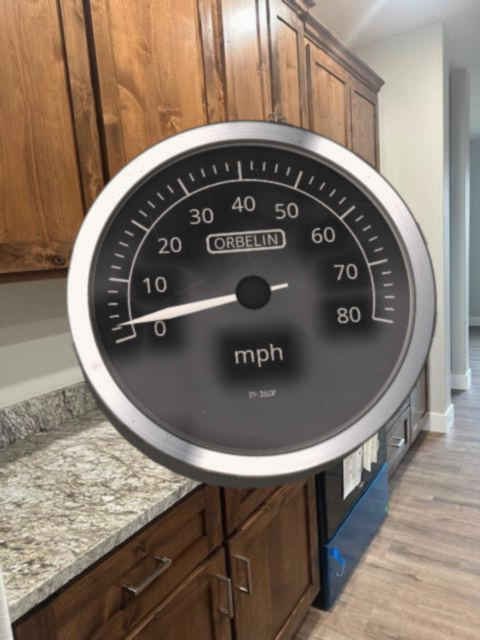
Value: 2mph
